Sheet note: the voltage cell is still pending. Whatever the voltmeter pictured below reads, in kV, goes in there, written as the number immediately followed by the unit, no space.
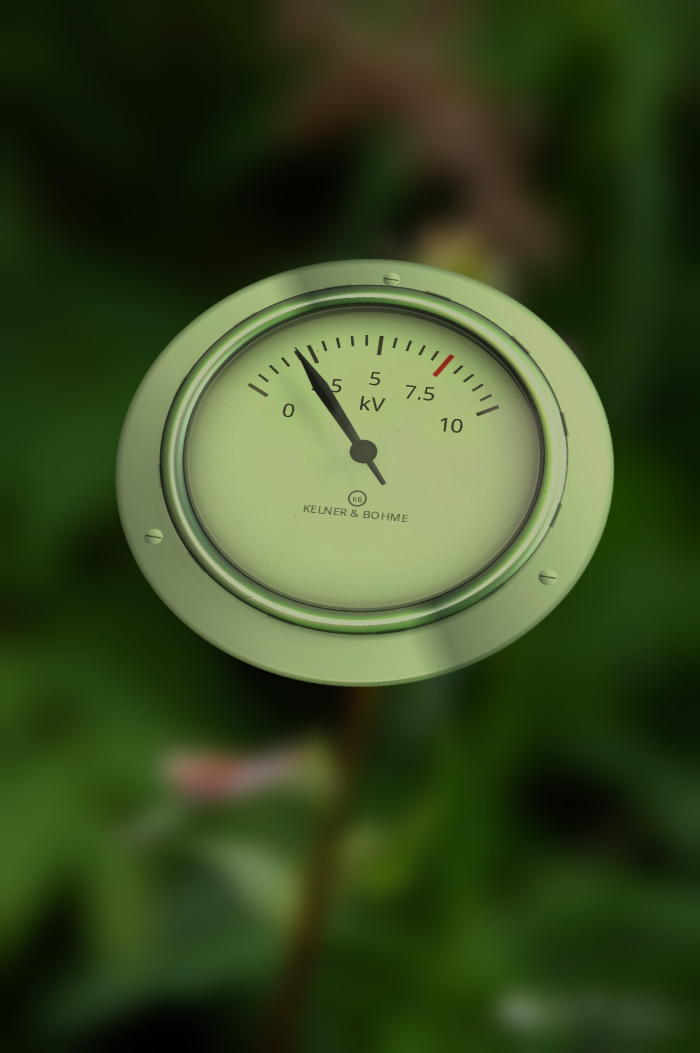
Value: 2kV
